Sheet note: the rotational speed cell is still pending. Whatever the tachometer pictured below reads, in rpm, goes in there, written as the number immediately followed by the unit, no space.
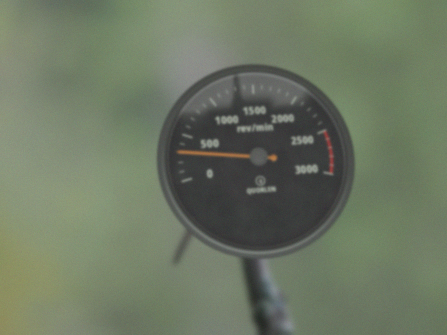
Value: 300rpm
